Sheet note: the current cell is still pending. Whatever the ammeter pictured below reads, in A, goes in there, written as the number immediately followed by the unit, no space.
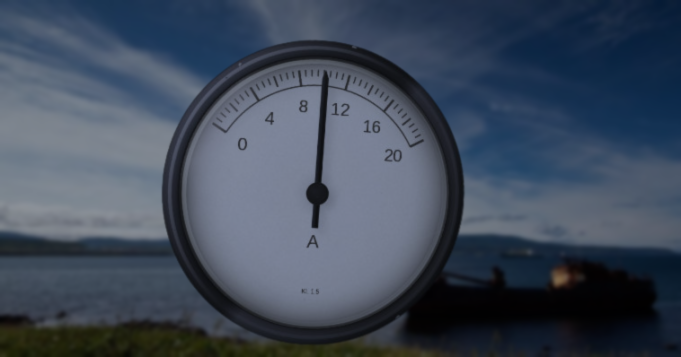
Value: 10A
